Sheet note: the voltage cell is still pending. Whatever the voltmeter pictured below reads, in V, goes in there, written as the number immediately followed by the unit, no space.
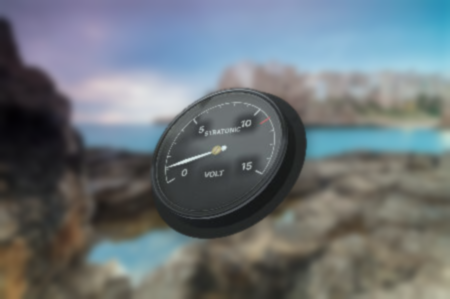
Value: 1V
